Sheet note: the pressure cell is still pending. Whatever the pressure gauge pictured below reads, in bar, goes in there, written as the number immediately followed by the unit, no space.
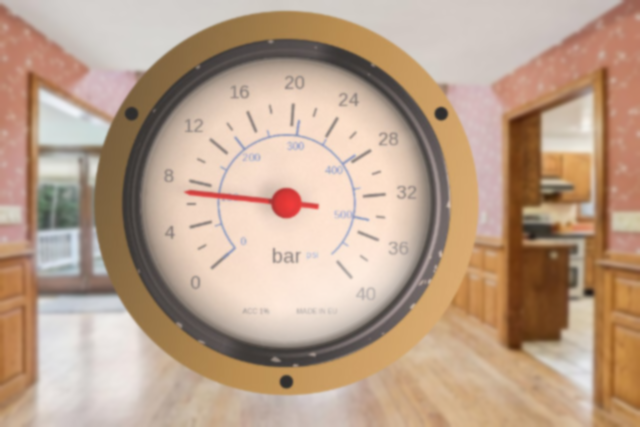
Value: 7bar
